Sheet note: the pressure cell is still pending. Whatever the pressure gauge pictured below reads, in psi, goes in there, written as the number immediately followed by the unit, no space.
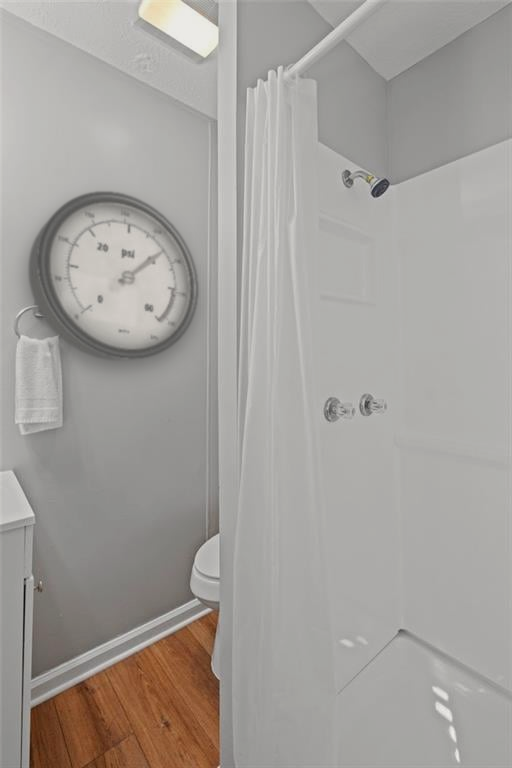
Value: 40psi
